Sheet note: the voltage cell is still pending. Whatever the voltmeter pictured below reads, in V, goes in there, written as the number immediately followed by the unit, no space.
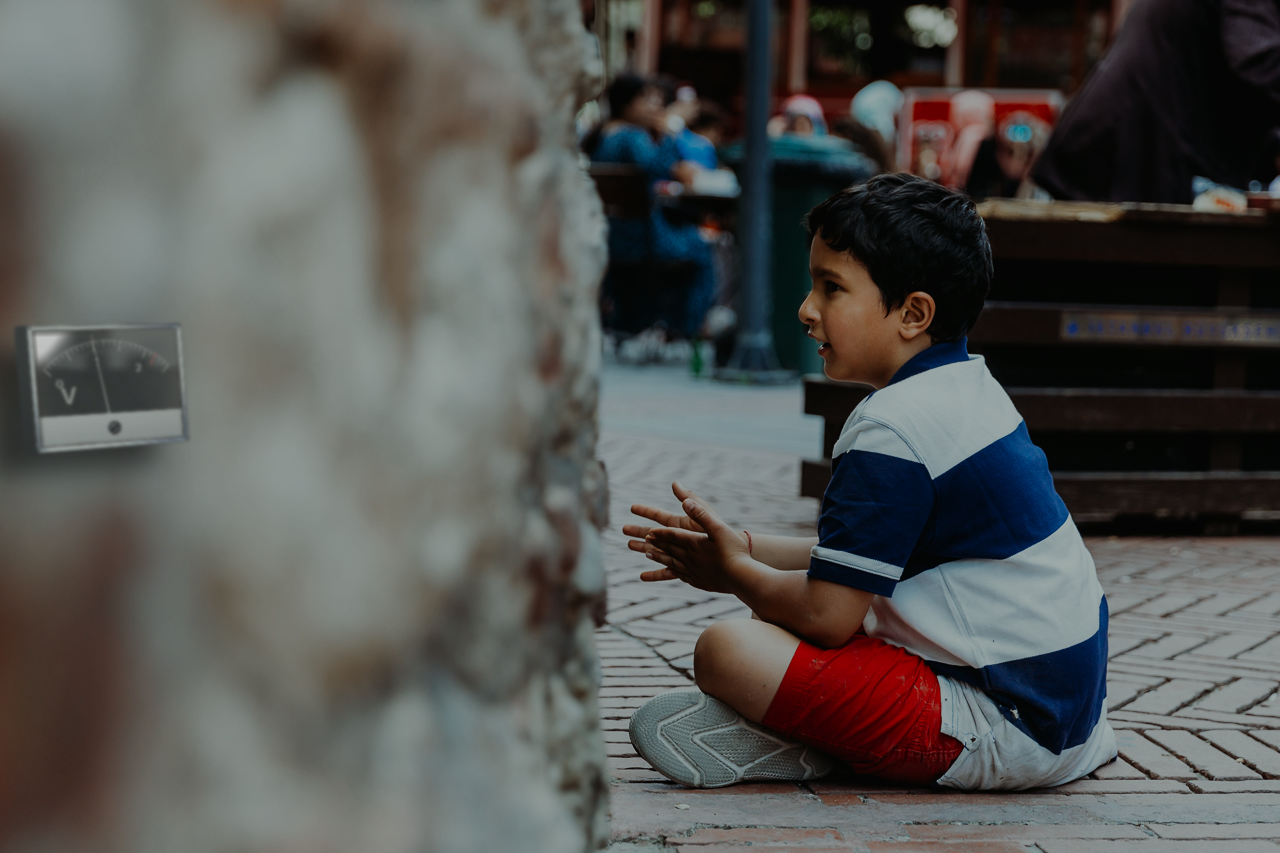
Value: 1V
